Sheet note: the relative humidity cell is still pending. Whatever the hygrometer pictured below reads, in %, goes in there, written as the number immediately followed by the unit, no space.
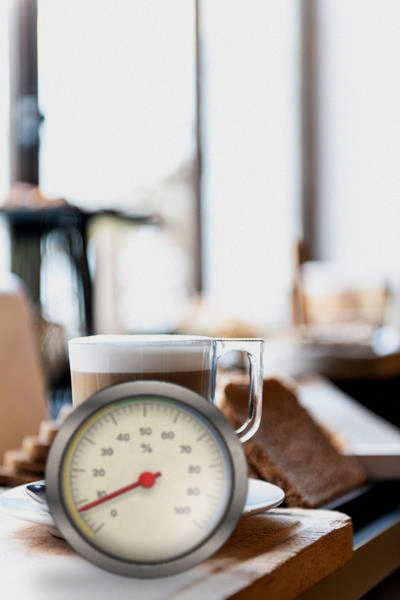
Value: 8%
